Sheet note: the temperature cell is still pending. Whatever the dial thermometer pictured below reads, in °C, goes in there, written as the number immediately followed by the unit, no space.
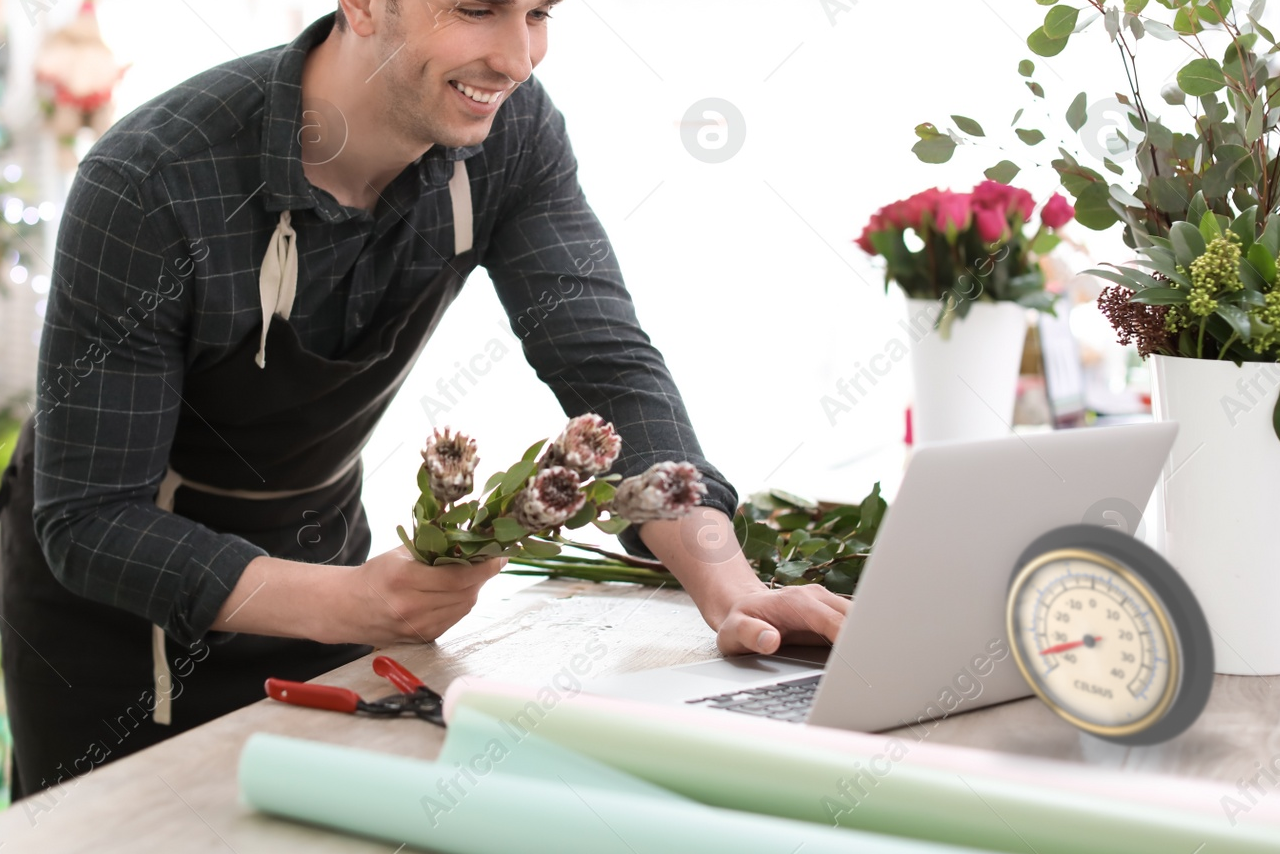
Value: -35°C
